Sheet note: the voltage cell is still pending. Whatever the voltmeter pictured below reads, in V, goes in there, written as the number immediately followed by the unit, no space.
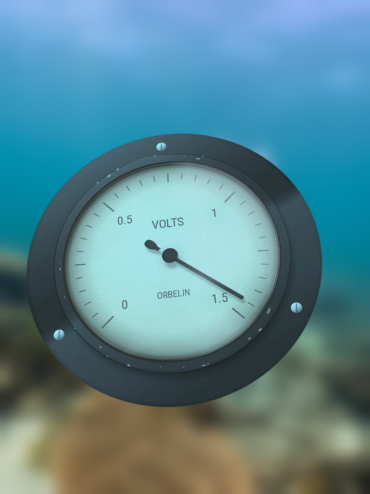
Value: 1.45V
